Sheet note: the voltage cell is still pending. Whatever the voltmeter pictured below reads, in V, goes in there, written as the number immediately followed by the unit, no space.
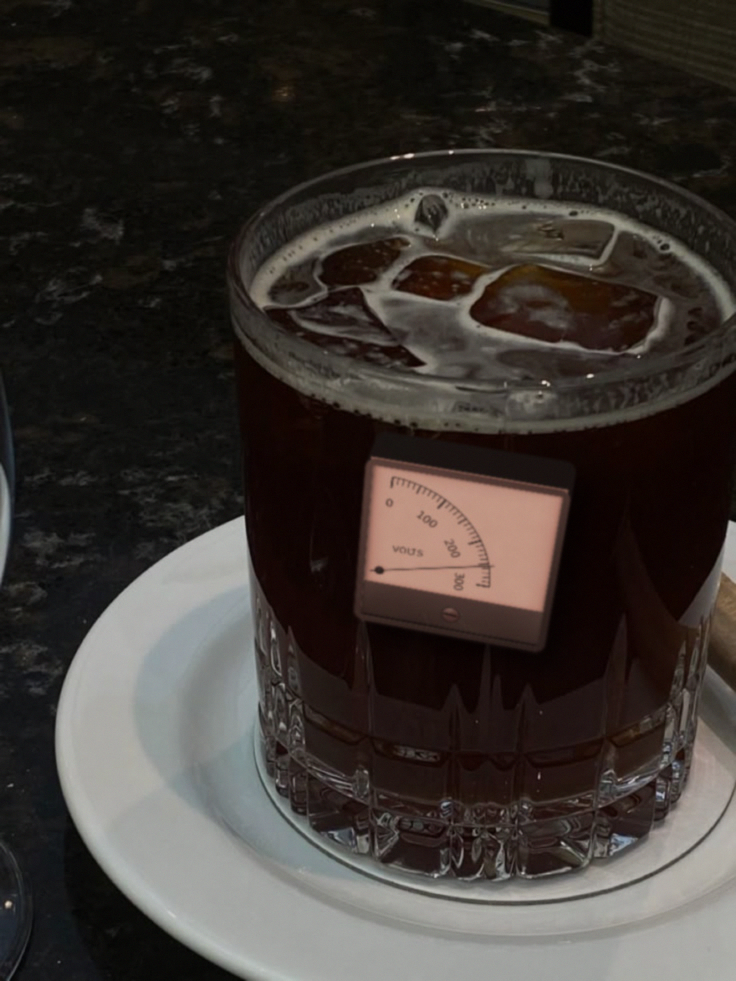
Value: 250V
